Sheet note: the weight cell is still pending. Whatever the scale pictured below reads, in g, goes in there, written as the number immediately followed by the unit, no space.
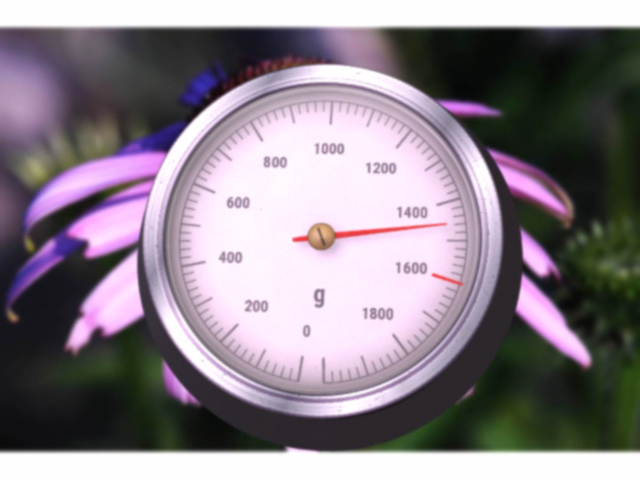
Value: 1460g
